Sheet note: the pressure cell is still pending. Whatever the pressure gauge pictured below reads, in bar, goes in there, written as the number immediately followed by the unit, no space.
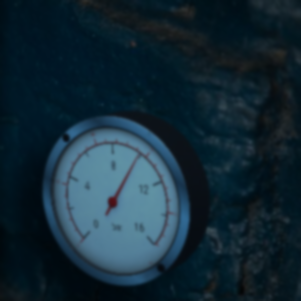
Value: 10bar
